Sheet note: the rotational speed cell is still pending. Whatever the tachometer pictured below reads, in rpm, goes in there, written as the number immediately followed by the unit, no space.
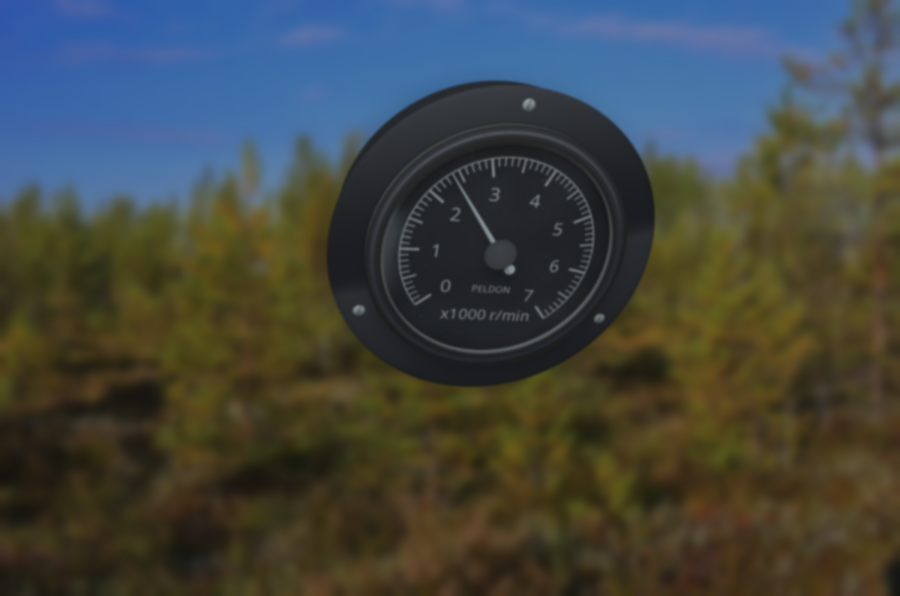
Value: 2400rpm
